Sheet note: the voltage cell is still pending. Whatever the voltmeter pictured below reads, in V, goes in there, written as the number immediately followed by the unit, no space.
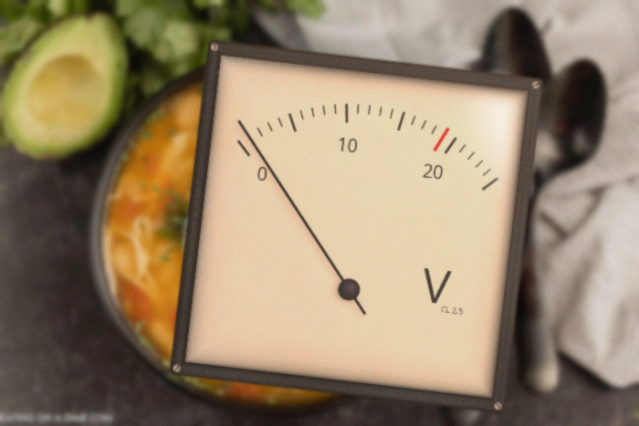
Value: 1V
